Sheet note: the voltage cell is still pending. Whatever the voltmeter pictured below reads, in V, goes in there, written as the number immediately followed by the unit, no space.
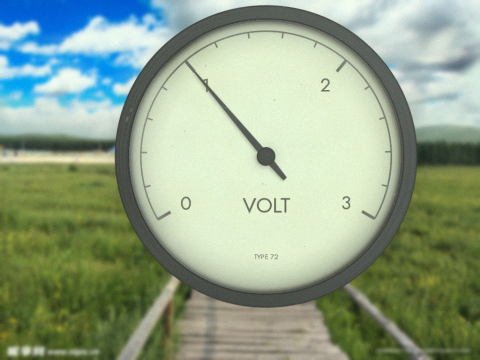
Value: 1V
